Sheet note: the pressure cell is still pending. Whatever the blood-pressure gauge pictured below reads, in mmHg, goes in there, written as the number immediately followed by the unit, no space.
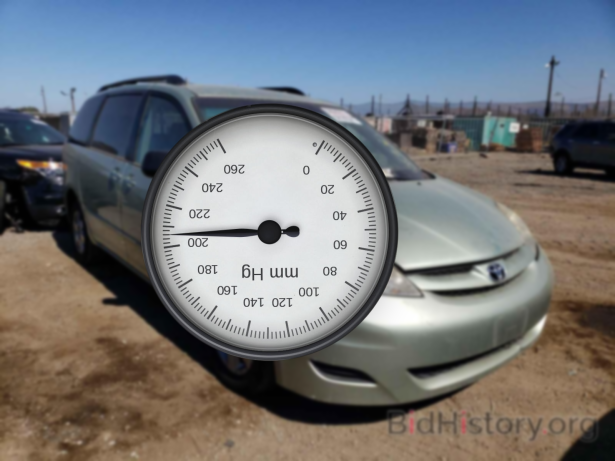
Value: 206mmHg
